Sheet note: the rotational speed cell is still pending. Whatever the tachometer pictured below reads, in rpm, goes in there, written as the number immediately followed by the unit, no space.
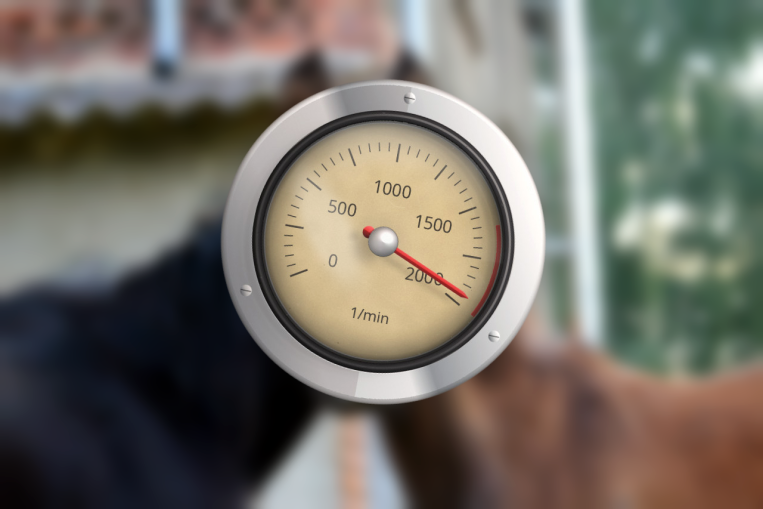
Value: 1950rpm
